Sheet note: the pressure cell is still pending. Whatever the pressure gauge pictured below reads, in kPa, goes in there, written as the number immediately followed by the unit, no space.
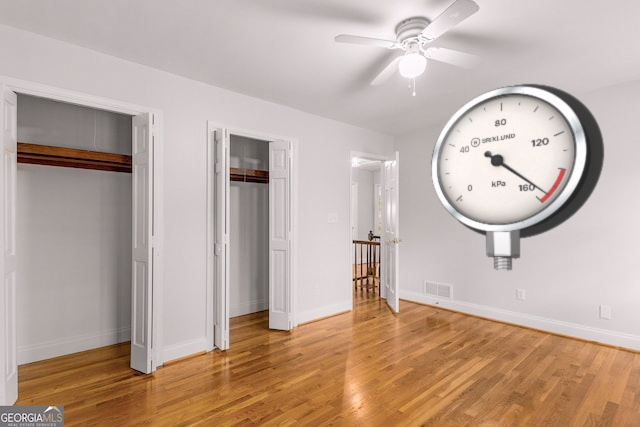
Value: 155kPa
